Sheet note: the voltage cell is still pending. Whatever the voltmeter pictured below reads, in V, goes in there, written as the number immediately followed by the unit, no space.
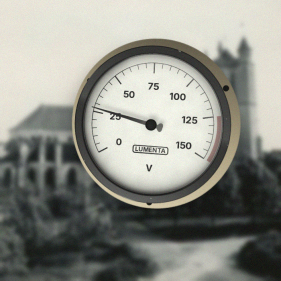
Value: 27.5V
